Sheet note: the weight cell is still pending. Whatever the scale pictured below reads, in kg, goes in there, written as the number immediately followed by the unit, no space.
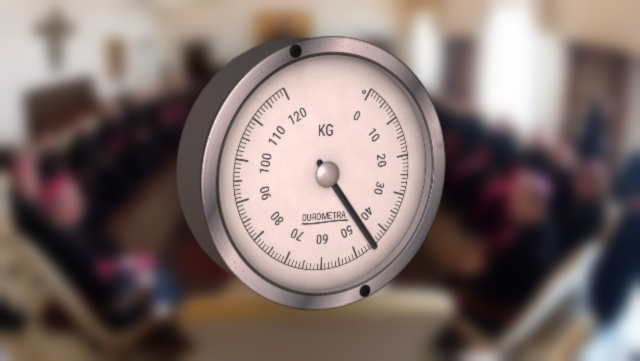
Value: 45kg
